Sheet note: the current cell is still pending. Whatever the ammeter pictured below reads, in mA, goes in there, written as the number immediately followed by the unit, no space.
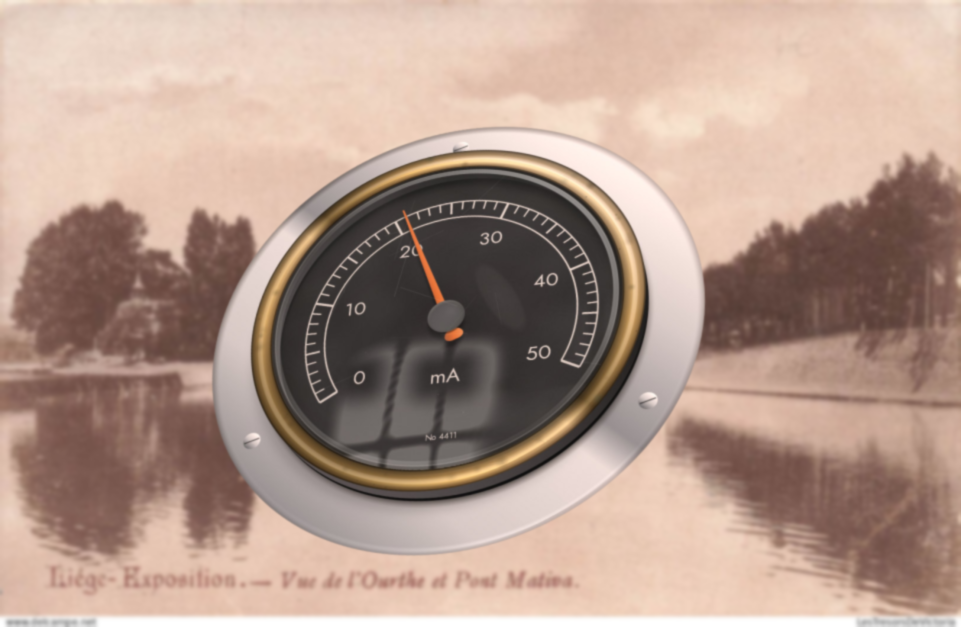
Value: 21mA
